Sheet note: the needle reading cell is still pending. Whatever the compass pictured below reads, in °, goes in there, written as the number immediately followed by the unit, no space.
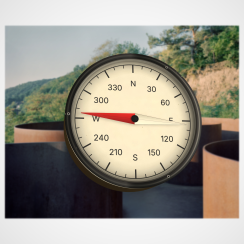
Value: 275°
